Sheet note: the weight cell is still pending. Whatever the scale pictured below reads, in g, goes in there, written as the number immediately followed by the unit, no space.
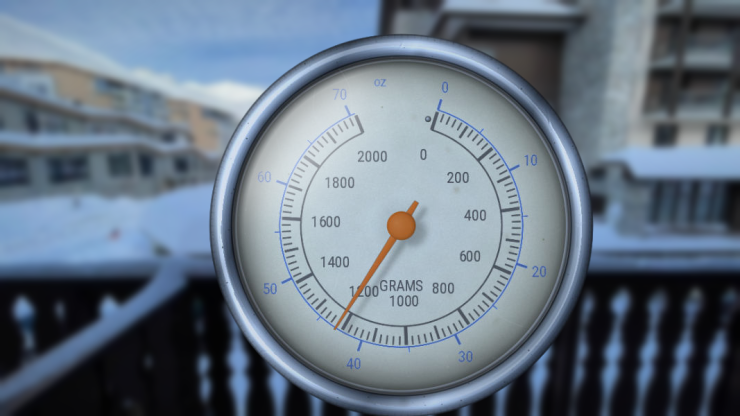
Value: 1220g
